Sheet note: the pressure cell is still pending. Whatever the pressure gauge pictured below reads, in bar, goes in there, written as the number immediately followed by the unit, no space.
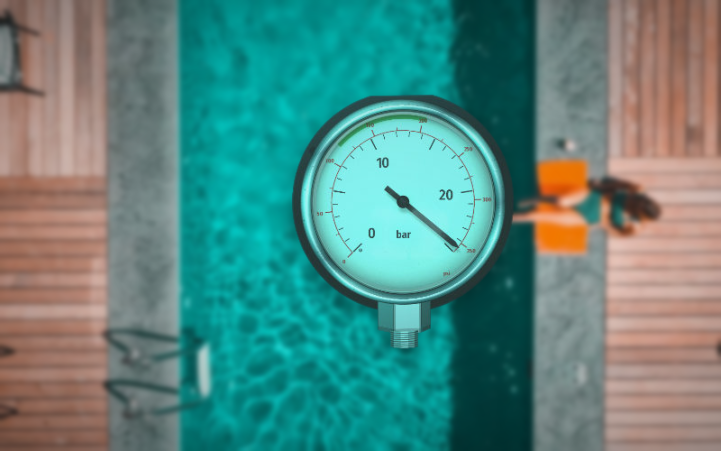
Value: 24.5bar
